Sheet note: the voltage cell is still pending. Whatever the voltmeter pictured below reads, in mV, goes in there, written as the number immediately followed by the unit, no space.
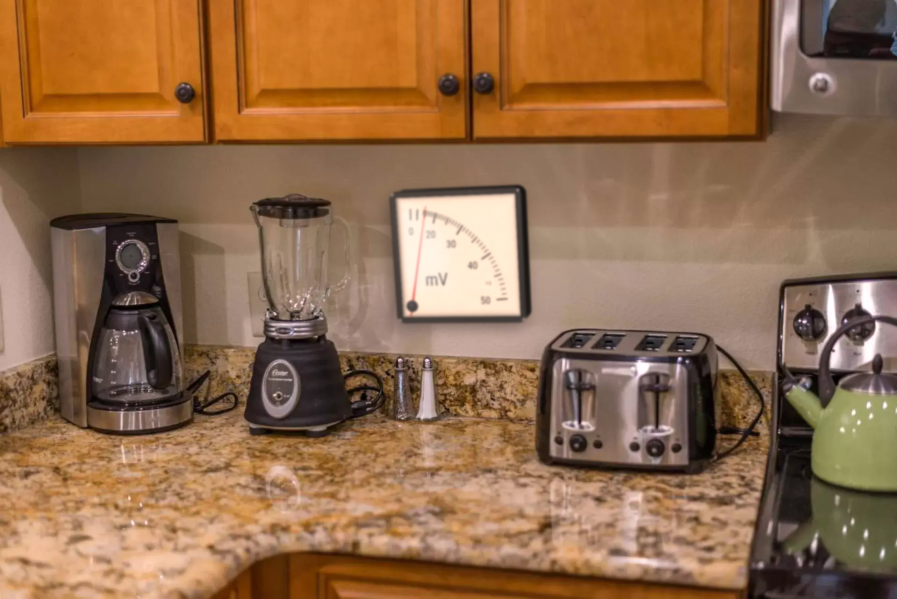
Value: 15mV
